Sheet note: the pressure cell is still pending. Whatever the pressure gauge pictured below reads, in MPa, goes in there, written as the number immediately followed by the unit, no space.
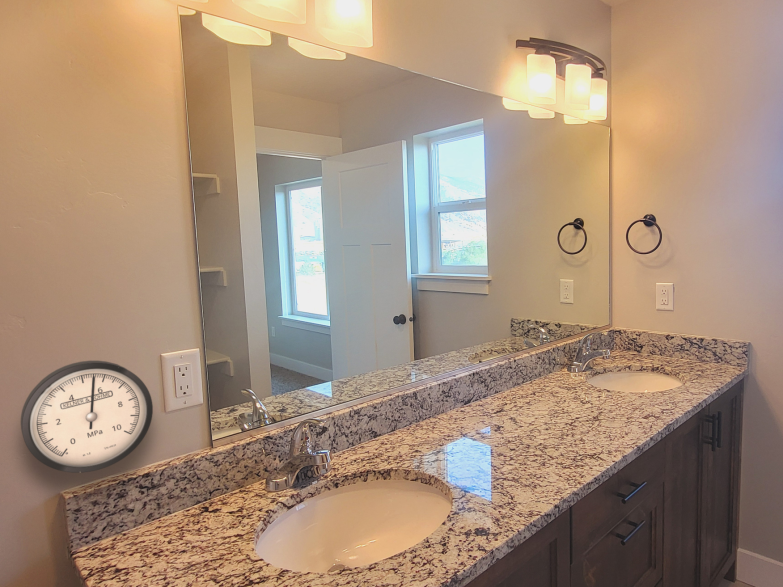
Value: 5.5MPa
